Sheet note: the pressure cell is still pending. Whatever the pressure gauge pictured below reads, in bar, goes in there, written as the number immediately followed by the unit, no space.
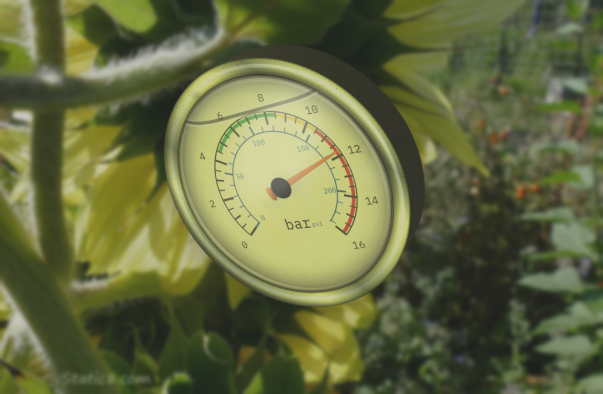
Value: 11.75bar
